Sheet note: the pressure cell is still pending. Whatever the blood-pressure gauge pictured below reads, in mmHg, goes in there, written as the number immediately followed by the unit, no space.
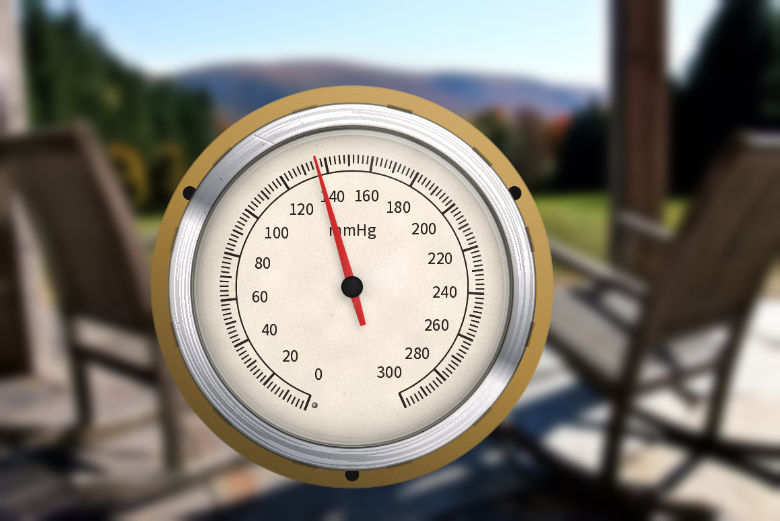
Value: 136mmHg
